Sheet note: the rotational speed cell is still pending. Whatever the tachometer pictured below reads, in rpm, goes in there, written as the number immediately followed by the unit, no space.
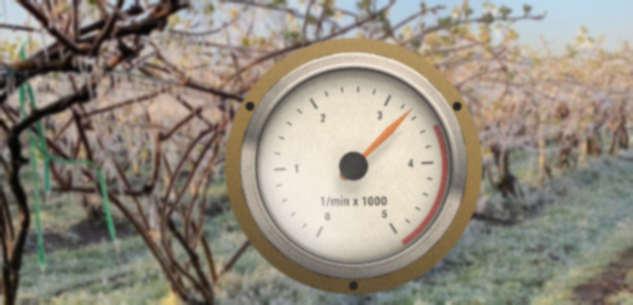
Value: 3300rpm
